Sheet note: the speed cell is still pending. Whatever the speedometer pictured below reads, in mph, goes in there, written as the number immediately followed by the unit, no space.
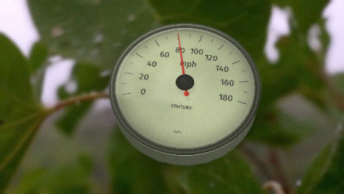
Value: 80mph
